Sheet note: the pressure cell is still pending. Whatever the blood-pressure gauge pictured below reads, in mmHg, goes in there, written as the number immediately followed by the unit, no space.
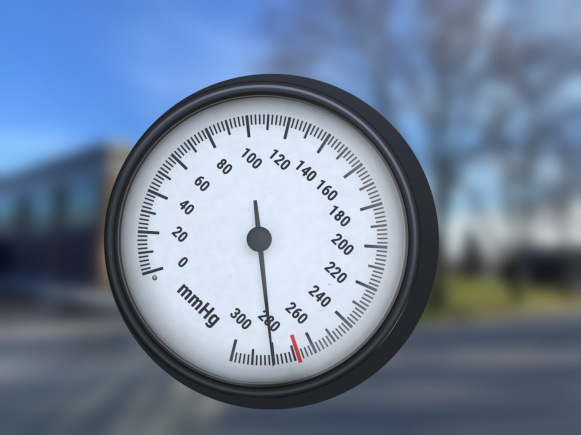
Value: 280mmHg
